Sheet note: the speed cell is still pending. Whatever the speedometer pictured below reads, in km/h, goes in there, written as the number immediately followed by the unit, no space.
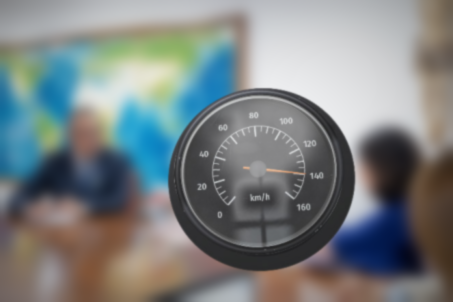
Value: 140km/h
